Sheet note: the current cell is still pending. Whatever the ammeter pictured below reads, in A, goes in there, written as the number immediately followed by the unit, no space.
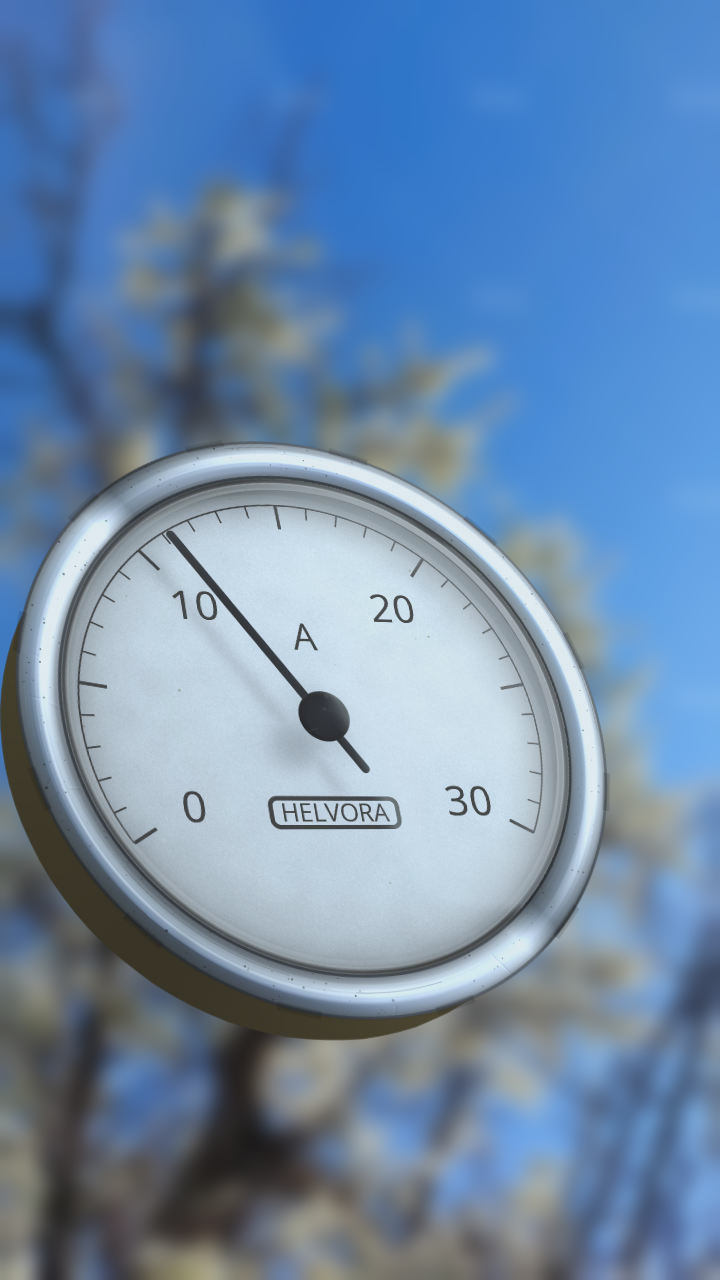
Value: 11A
